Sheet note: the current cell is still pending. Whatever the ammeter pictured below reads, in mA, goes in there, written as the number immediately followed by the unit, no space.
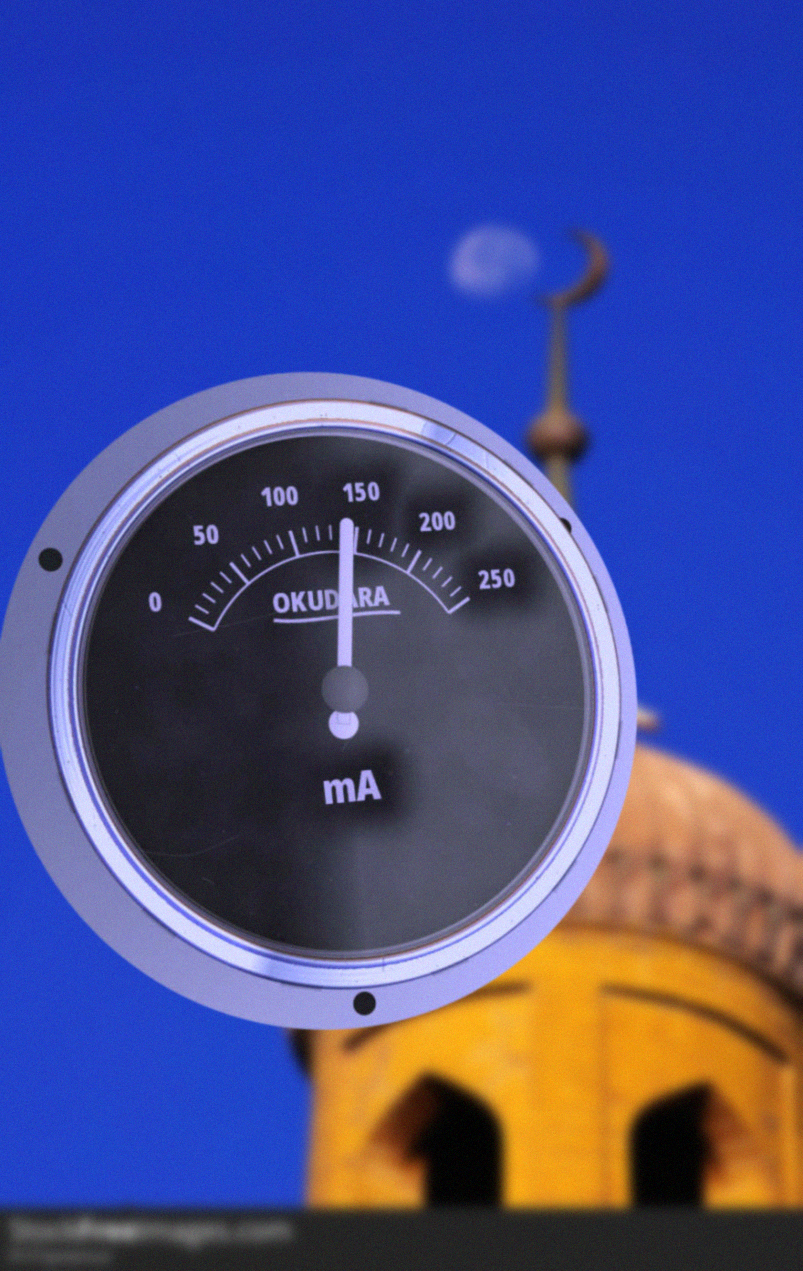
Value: 140mA
